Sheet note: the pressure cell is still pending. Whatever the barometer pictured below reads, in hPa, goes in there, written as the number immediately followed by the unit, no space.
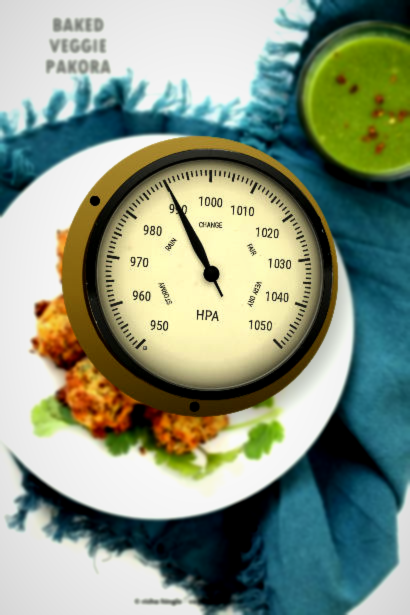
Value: 990hPa
